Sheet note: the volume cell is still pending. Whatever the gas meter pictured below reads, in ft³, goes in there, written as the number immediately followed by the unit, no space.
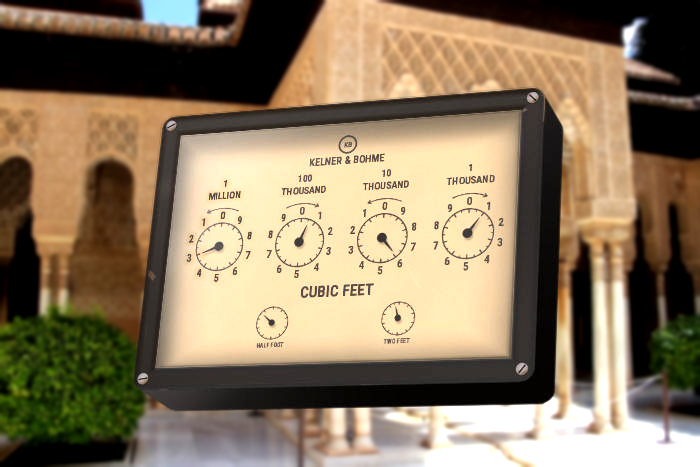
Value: 306100ft³
